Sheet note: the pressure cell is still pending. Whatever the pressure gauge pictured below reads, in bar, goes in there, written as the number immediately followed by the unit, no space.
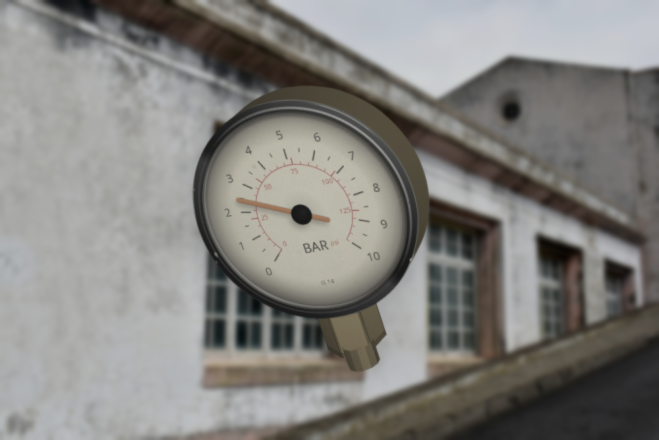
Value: 2.5bar
